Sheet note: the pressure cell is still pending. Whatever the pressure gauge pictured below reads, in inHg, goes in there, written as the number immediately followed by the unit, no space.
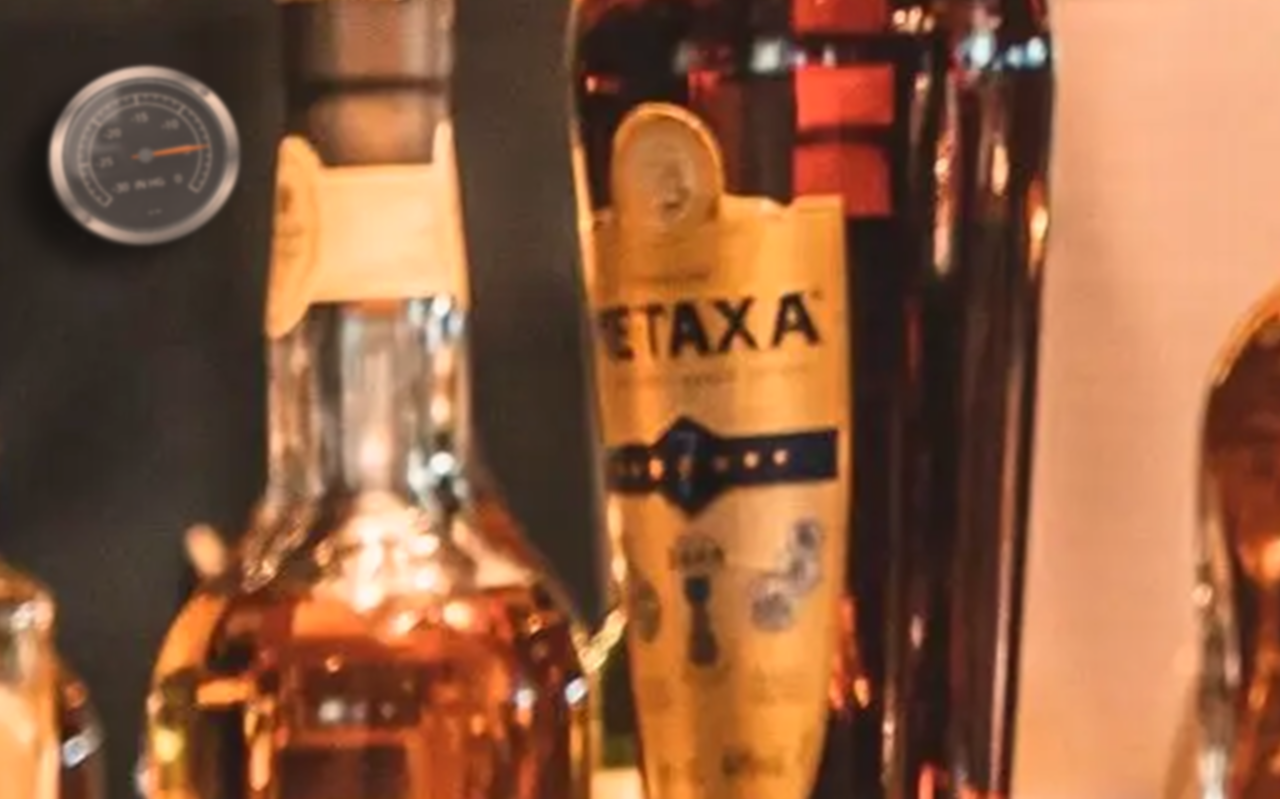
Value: -5inHg
